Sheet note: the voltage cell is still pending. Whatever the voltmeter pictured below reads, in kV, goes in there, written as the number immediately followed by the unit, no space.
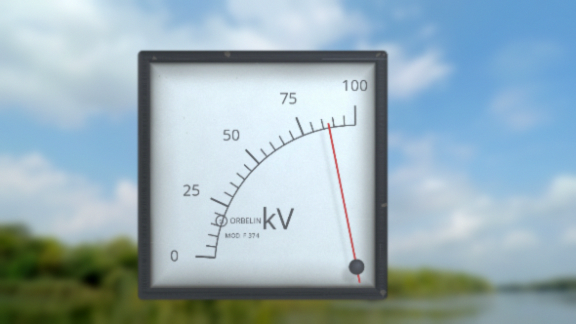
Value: 87.5kV
